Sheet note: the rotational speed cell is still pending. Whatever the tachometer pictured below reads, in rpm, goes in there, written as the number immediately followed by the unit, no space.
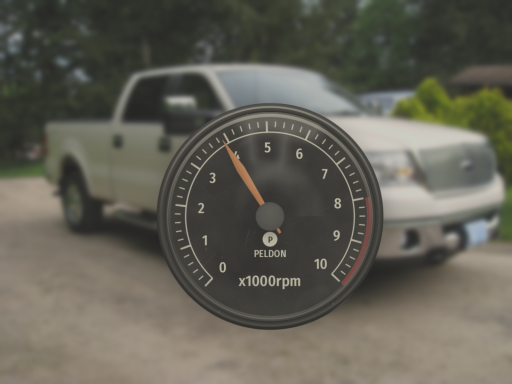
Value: 3900rpm
